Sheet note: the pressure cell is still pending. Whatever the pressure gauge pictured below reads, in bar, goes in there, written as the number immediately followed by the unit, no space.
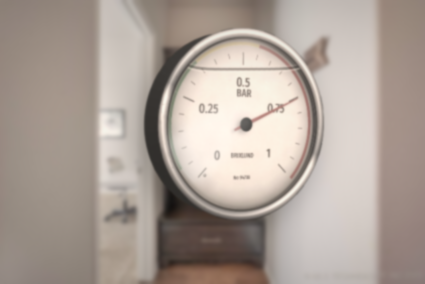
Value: 0.75bar
